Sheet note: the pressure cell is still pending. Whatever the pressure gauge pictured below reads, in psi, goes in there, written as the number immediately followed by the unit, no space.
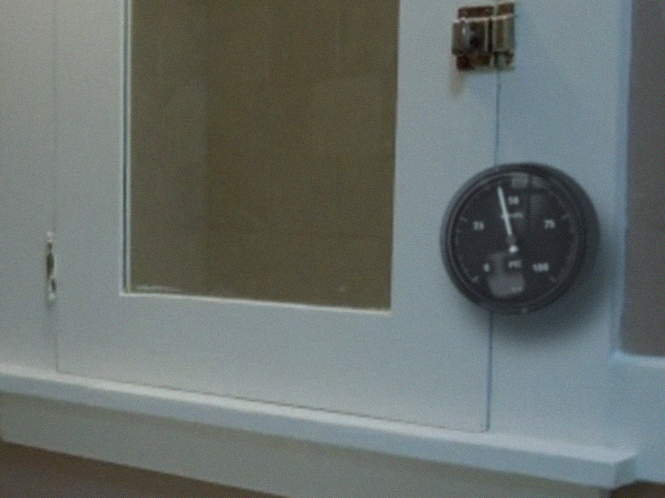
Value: 45psi
